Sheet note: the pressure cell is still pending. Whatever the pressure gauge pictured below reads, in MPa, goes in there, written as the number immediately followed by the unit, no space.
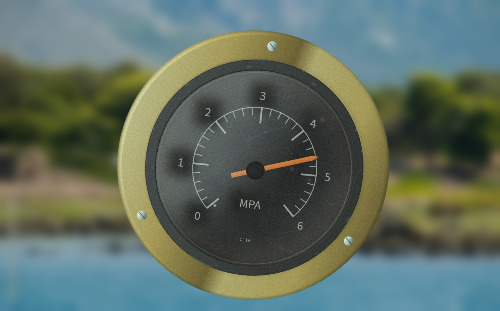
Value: 4.6MPa
